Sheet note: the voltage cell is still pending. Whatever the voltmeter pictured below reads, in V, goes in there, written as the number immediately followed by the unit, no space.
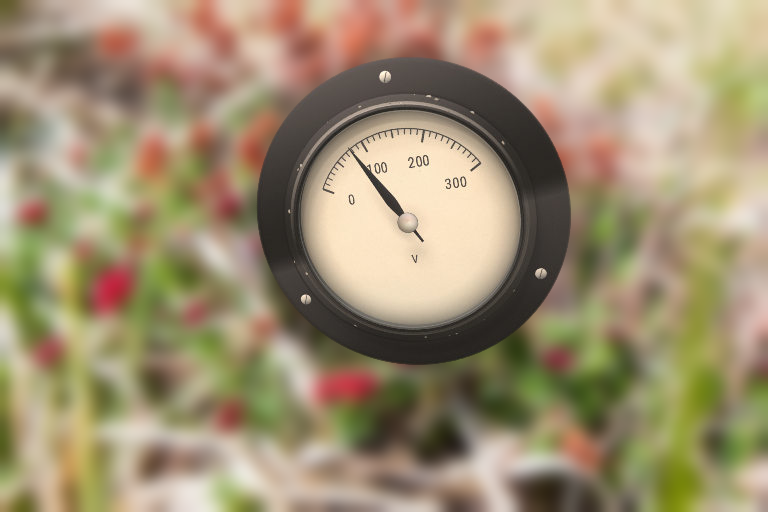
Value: 80V
